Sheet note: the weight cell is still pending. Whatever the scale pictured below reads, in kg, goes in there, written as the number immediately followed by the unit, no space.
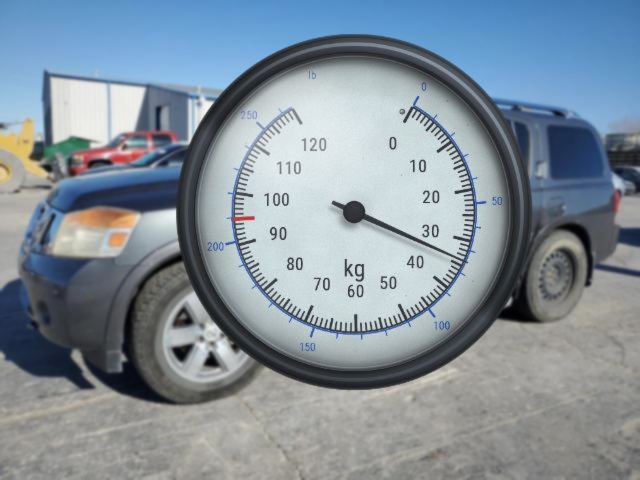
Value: 34kg
